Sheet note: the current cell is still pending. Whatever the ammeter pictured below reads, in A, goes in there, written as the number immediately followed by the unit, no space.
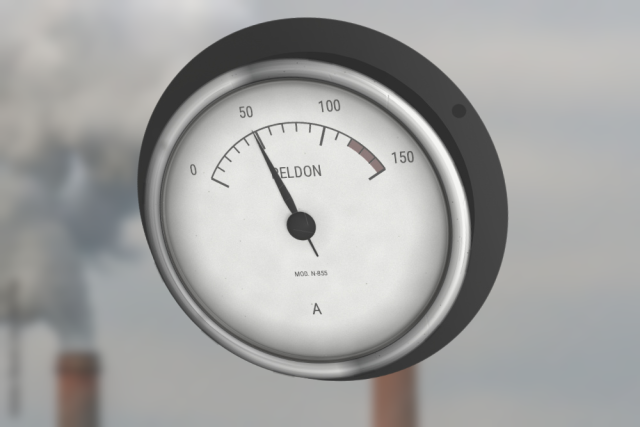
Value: 50A
